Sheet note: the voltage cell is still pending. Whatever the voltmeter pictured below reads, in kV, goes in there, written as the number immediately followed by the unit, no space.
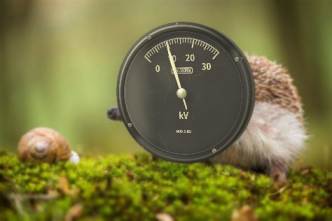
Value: 10kV
